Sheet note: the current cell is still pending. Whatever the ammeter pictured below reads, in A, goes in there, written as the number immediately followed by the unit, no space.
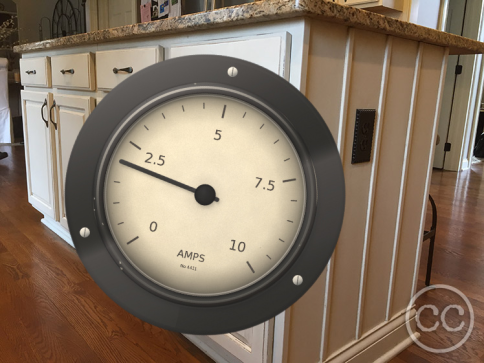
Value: 2A
